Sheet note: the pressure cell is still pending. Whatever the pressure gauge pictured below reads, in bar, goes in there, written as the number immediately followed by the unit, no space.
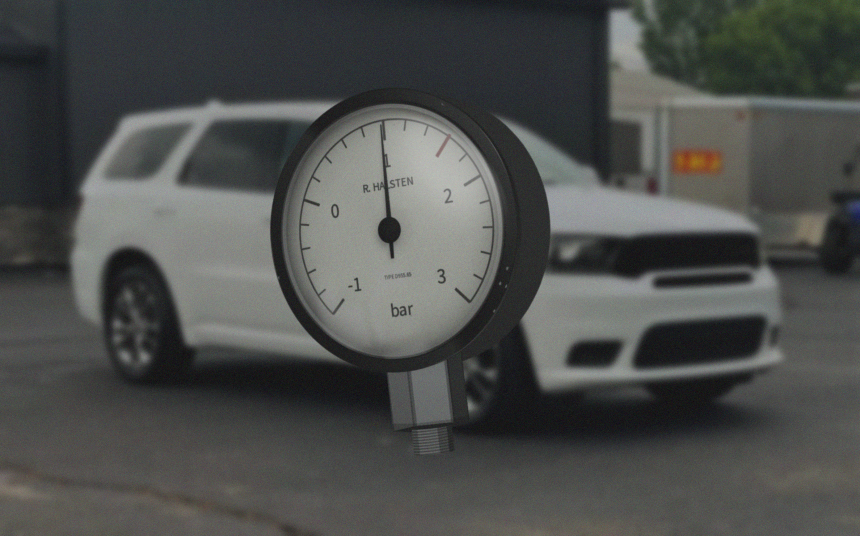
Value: 1bar
